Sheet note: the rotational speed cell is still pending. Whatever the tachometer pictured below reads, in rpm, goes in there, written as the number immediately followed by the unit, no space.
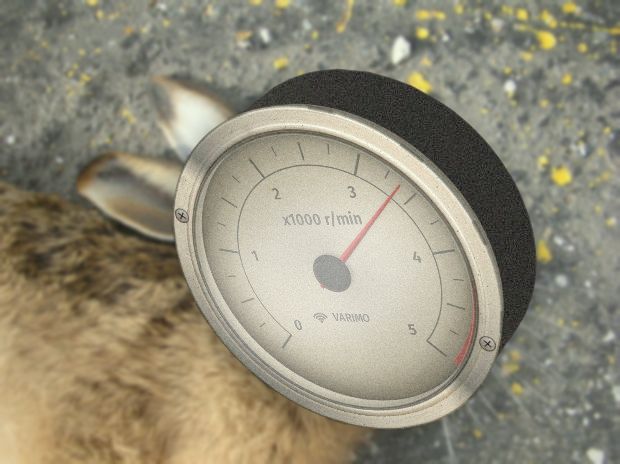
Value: 3375rpm
